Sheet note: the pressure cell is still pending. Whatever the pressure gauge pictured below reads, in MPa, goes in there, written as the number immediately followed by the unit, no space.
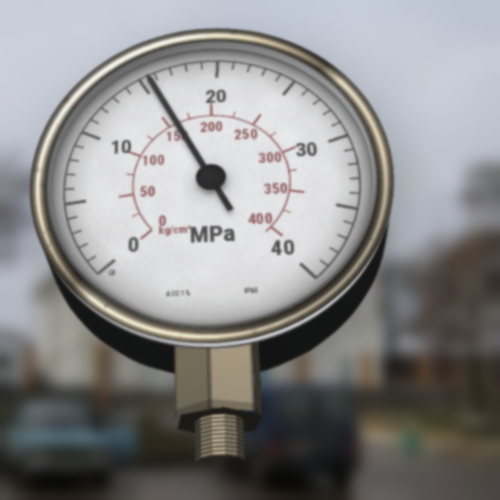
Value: 15.5MPa
